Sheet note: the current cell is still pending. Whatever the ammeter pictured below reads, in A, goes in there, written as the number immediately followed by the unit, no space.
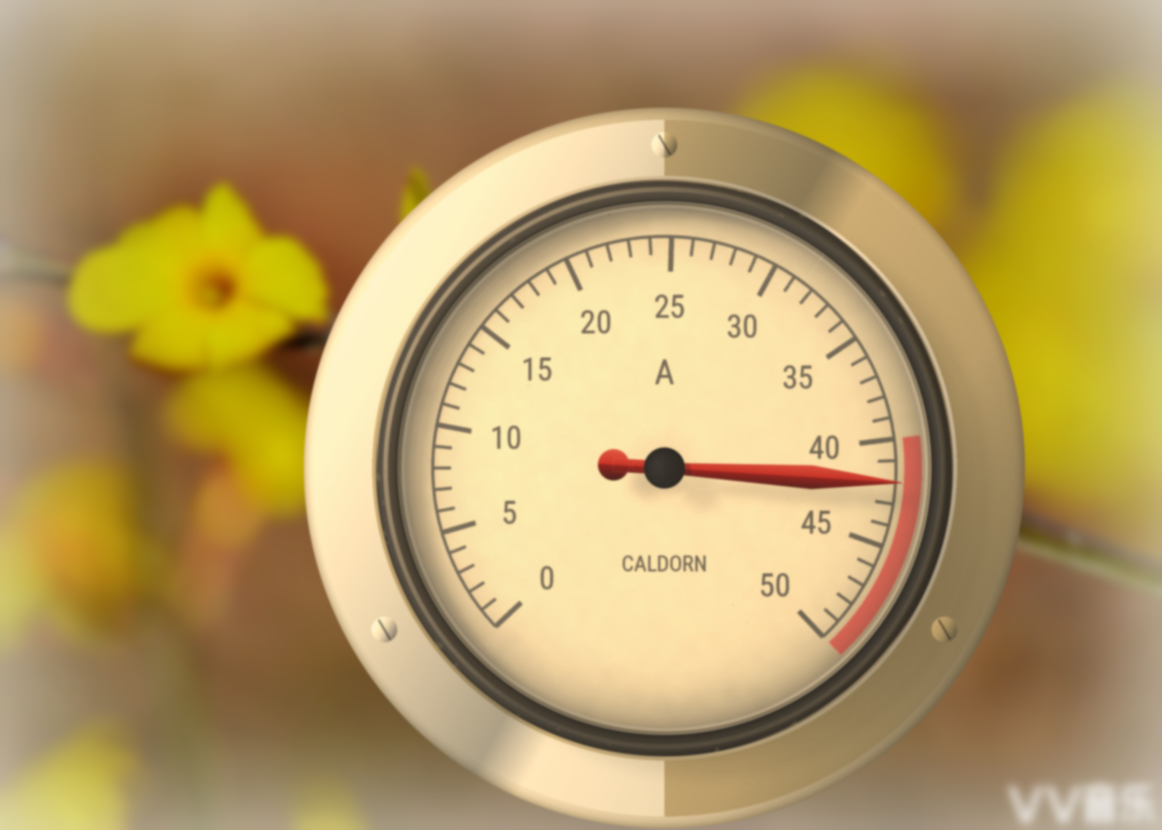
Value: 42A
